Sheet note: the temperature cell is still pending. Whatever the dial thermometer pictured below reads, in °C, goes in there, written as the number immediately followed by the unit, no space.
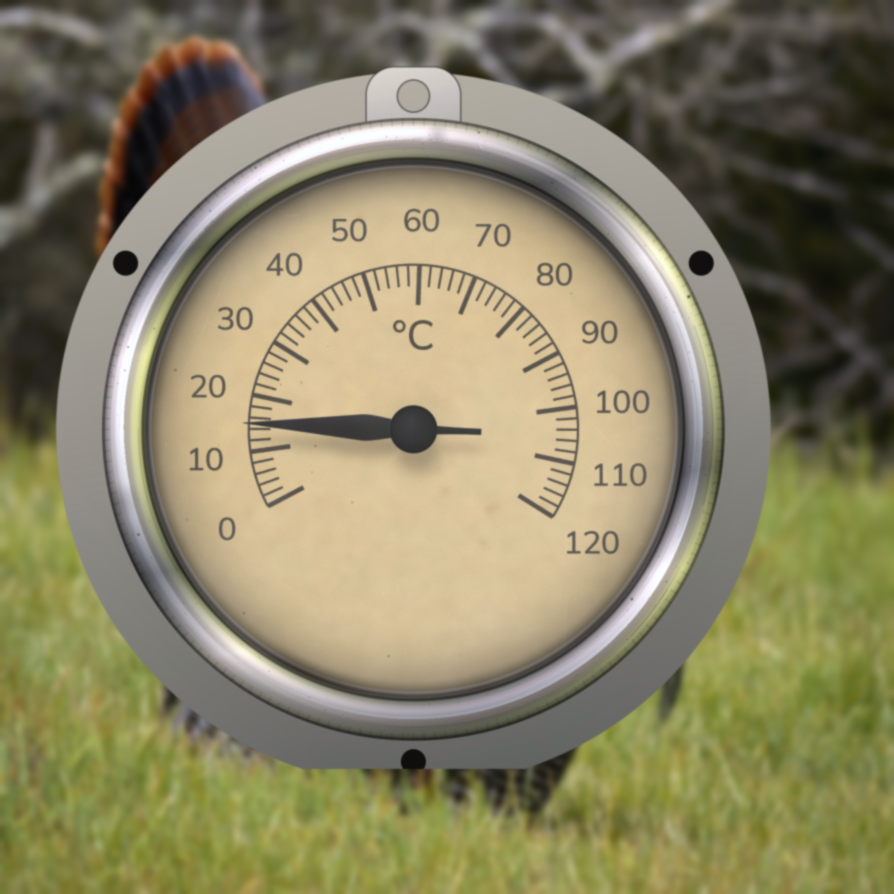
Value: 15°C
